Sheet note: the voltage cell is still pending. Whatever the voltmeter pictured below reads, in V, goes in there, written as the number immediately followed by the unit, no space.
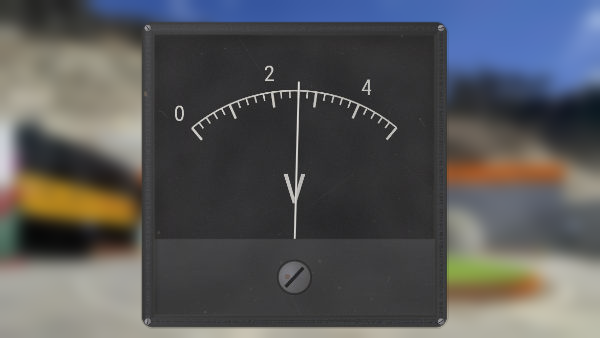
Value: 2.6V
